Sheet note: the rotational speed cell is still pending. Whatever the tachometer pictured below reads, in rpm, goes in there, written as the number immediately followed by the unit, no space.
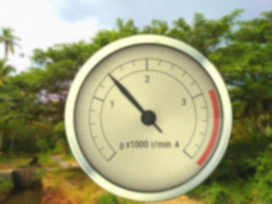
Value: 1400rpm
